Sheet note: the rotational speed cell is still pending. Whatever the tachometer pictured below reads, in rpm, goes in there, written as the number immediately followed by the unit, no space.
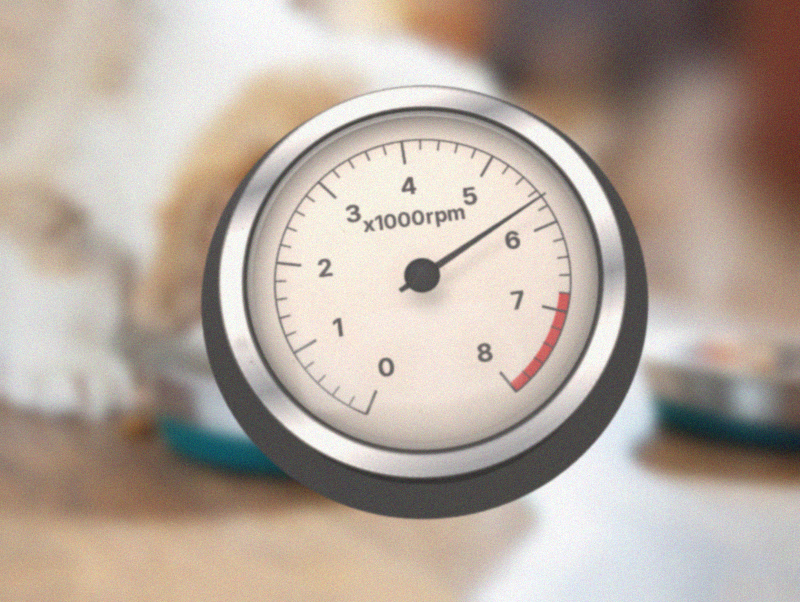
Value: 5700rpm
